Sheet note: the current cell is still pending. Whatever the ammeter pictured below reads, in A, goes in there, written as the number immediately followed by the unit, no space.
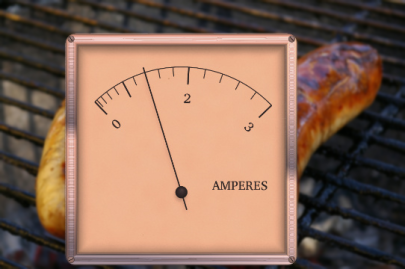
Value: 1.4A
